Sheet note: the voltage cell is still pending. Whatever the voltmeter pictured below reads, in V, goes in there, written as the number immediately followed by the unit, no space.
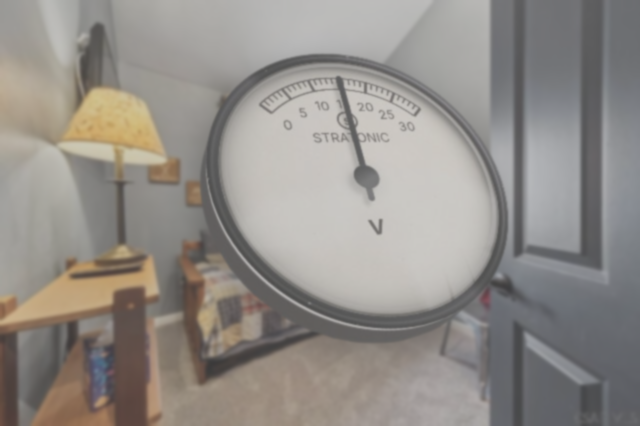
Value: 15V
